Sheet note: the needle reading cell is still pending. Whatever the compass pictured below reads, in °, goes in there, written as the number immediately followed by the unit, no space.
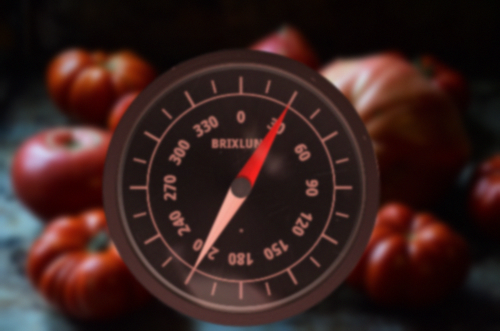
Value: 30°
